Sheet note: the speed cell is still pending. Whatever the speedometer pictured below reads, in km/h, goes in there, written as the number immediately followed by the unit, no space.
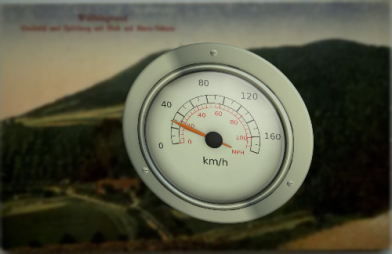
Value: 30km/h
